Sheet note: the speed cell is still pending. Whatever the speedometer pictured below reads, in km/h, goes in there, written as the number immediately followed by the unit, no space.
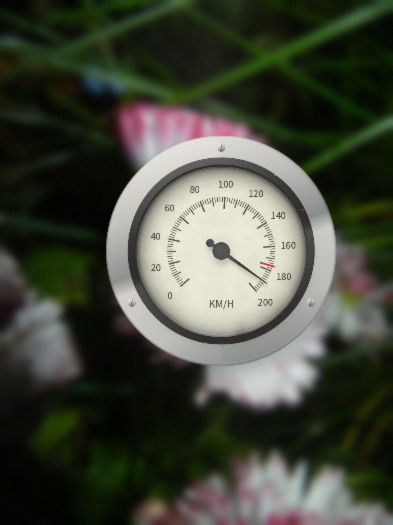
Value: 190km/h
